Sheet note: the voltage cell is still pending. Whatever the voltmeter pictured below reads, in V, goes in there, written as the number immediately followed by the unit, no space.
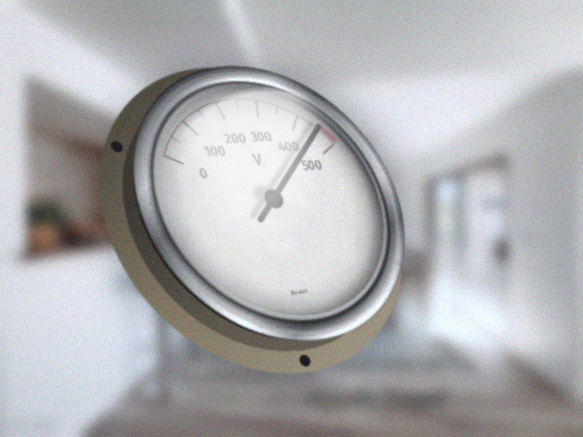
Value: 450V
